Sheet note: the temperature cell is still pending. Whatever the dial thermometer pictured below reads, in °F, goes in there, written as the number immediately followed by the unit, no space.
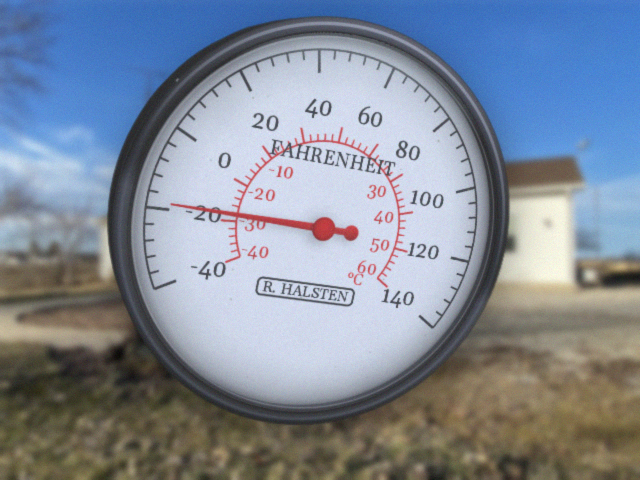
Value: -18°F
